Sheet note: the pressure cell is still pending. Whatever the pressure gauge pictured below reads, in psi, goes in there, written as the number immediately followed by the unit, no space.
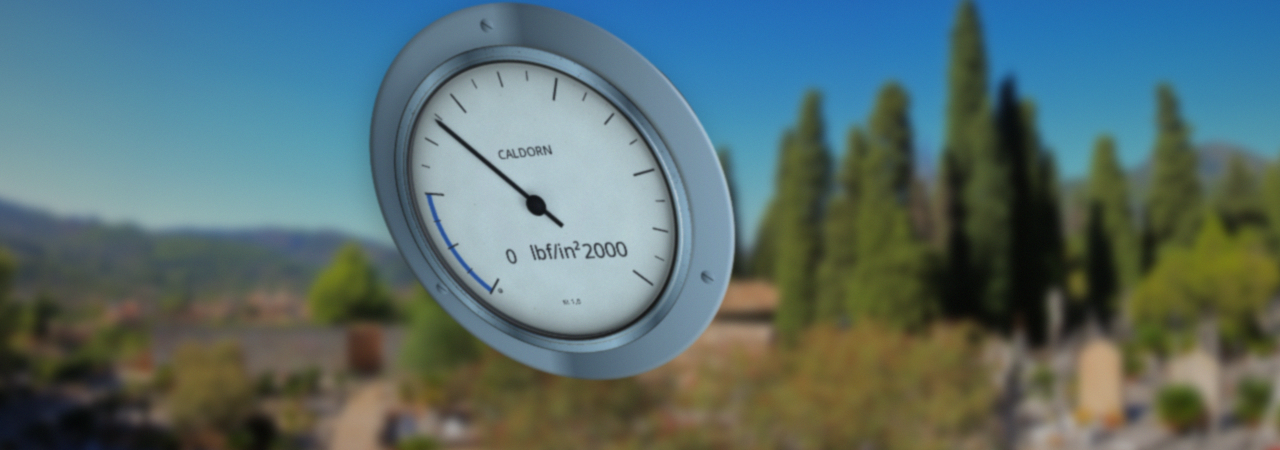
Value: 700psi
